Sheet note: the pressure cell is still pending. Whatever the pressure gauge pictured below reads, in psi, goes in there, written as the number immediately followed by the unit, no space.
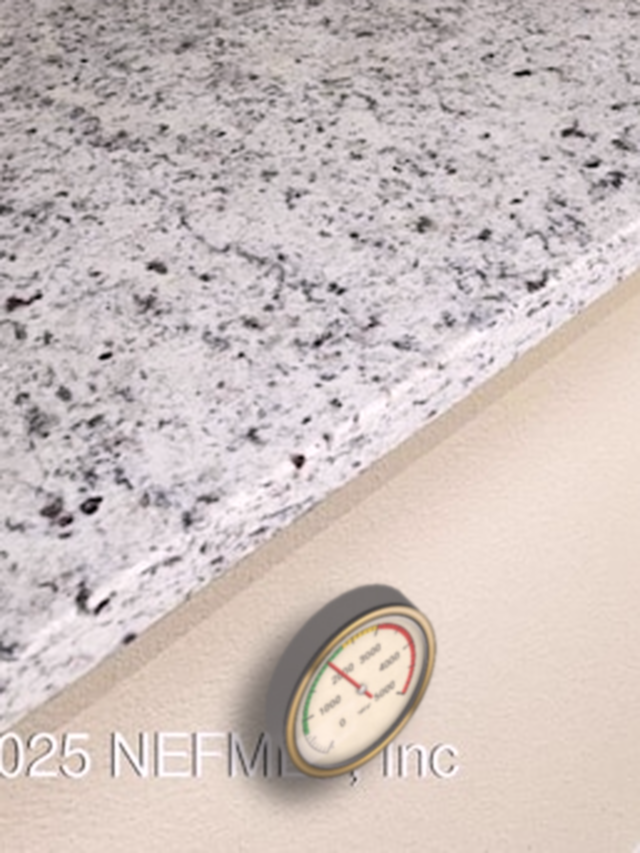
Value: 2000psi
